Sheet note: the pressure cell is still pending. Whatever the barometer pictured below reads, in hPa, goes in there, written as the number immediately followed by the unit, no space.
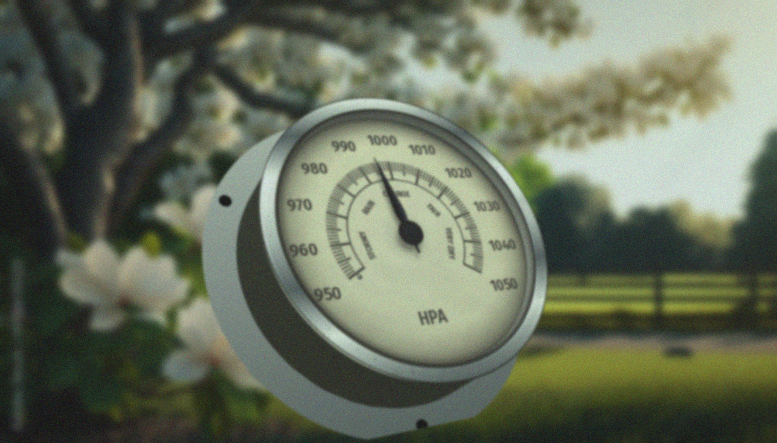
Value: 995hPa
